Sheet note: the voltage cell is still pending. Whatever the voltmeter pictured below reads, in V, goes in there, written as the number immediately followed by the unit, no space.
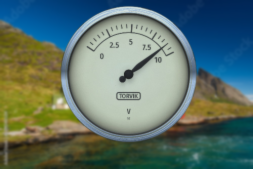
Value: 9V
